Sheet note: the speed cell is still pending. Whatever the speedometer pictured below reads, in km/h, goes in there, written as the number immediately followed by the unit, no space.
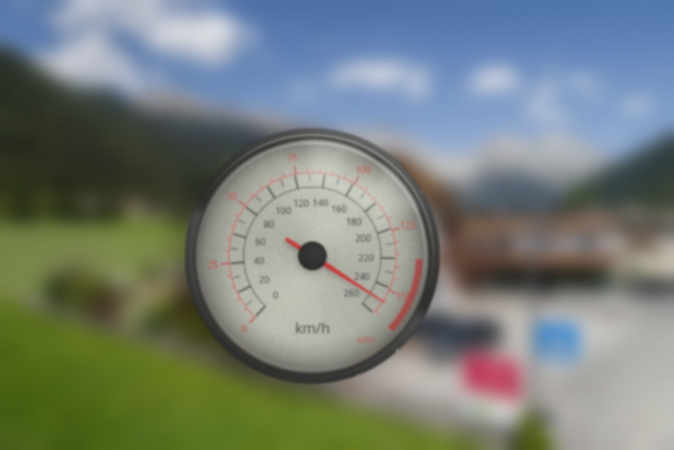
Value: 250km/h
